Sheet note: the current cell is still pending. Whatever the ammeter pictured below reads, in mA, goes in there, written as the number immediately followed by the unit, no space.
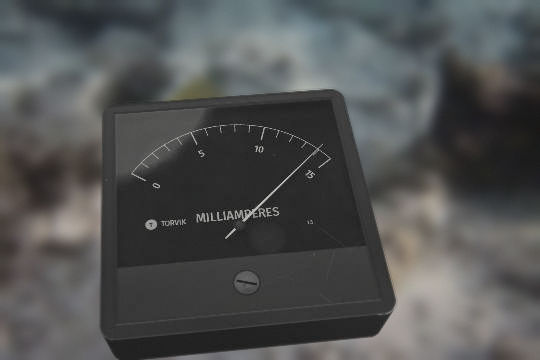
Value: 14mA
